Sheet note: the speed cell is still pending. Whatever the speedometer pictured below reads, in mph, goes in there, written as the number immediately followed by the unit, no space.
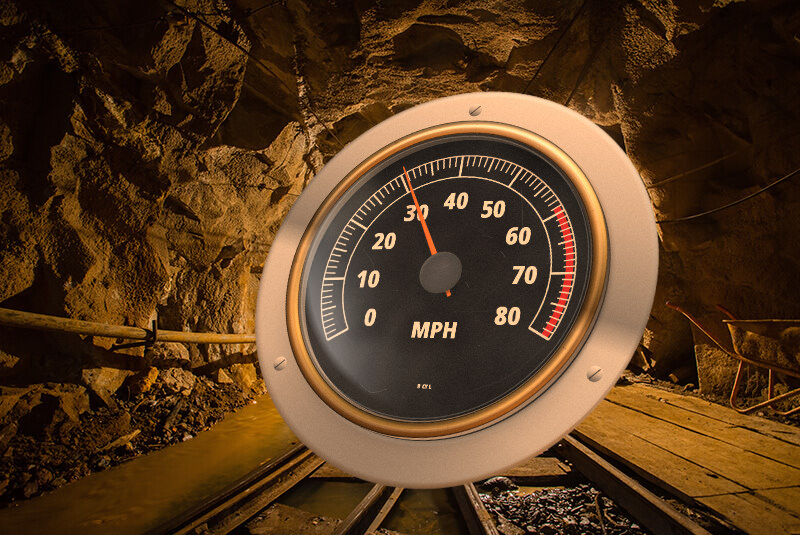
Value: 31mph
